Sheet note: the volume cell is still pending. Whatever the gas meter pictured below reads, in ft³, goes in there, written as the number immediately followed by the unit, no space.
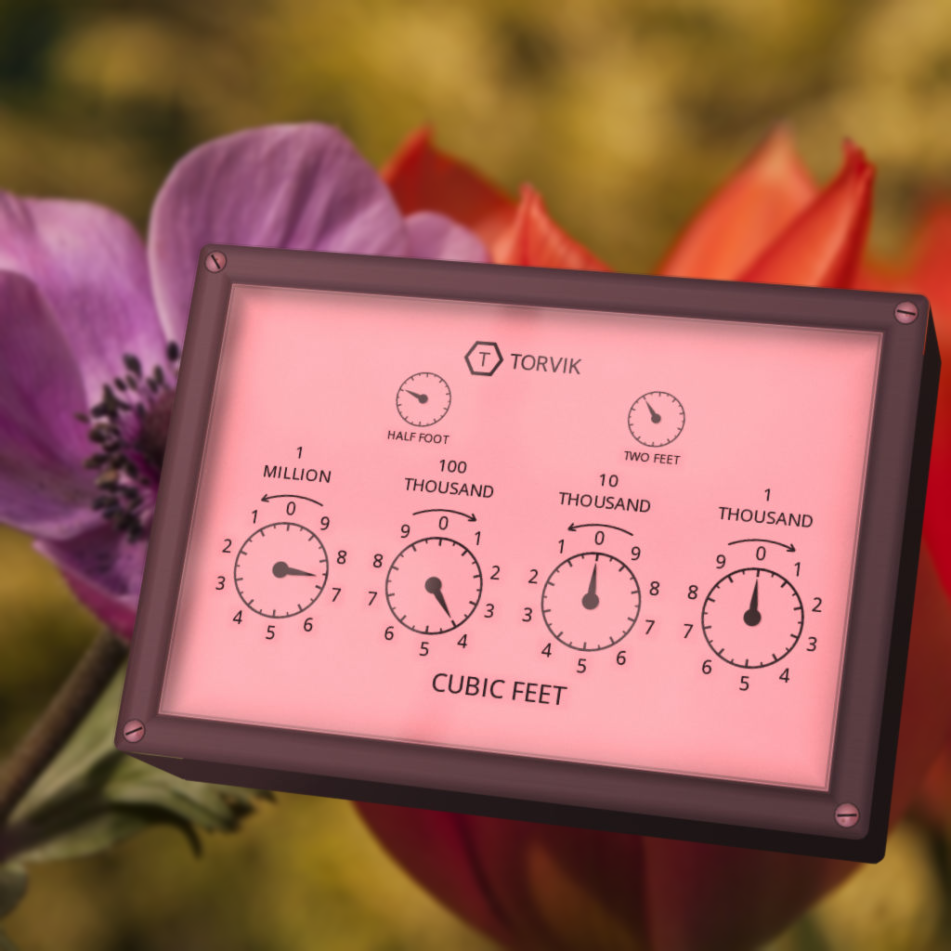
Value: 740000ft³
